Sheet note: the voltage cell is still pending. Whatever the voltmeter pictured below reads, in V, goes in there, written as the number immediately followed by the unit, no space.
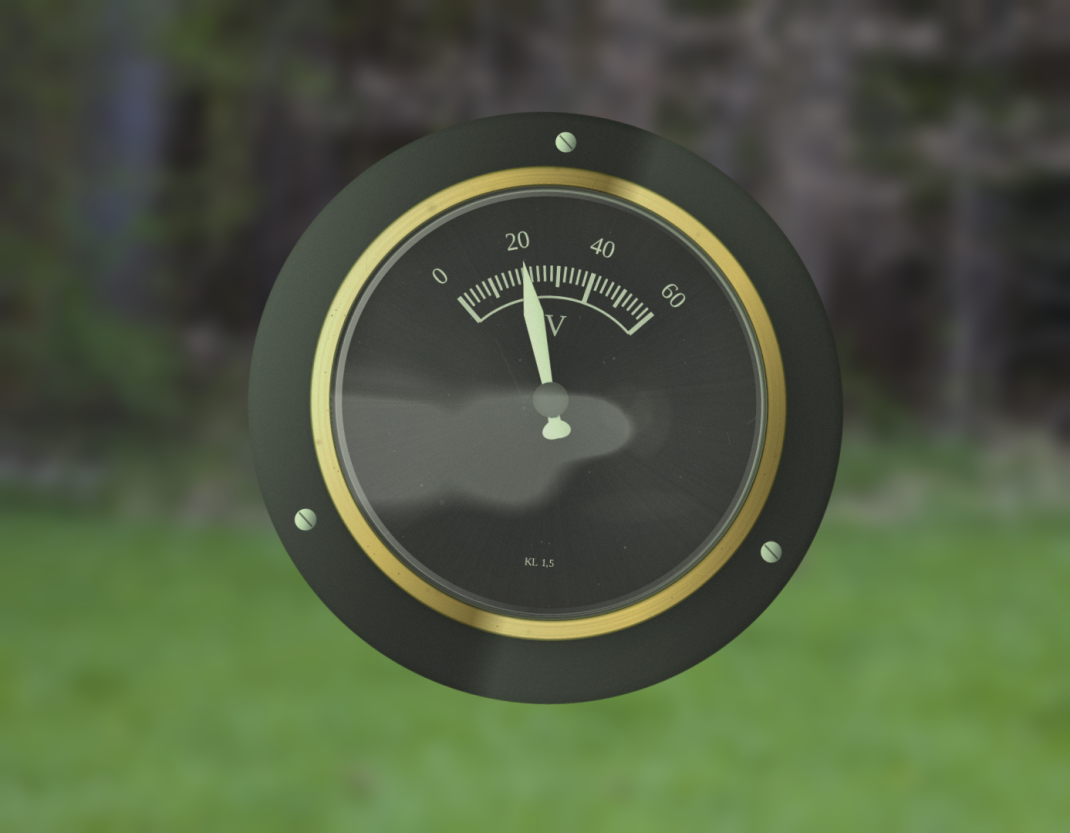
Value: 20V
